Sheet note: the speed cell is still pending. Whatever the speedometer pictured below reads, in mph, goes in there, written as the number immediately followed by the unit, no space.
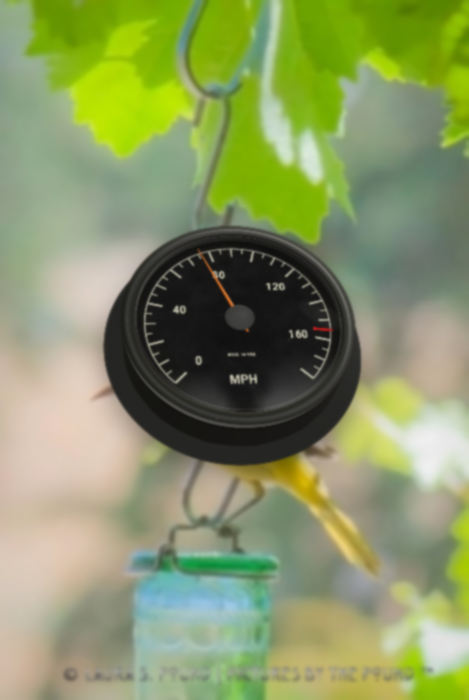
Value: 75mph
